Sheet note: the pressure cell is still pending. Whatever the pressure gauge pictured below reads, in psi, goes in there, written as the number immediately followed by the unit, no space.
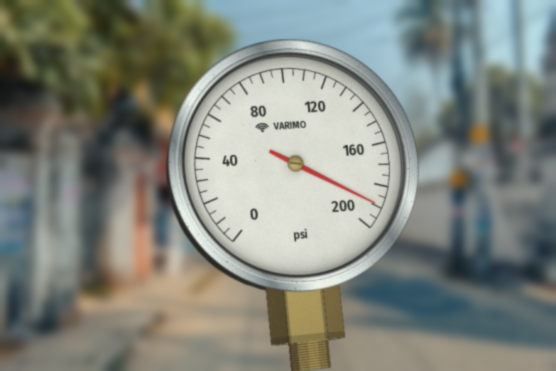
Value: 190psi
